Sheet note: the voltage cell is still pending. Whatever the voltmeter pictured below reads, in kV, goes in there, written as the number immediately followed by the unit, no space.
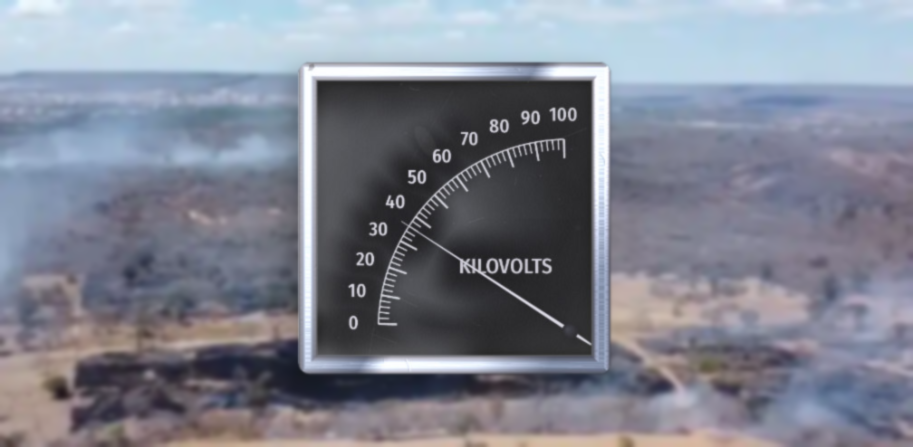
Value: 36kV
